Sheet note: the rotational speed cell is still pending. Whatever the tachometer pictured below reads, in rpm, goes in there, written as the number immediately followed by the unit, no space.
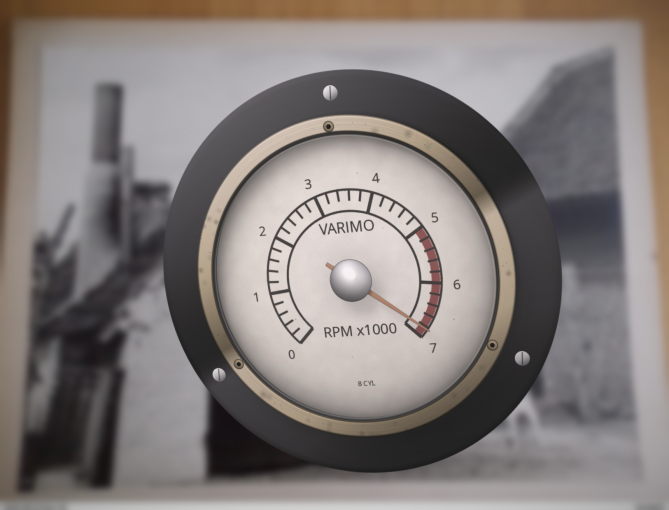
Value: 6800rpm
